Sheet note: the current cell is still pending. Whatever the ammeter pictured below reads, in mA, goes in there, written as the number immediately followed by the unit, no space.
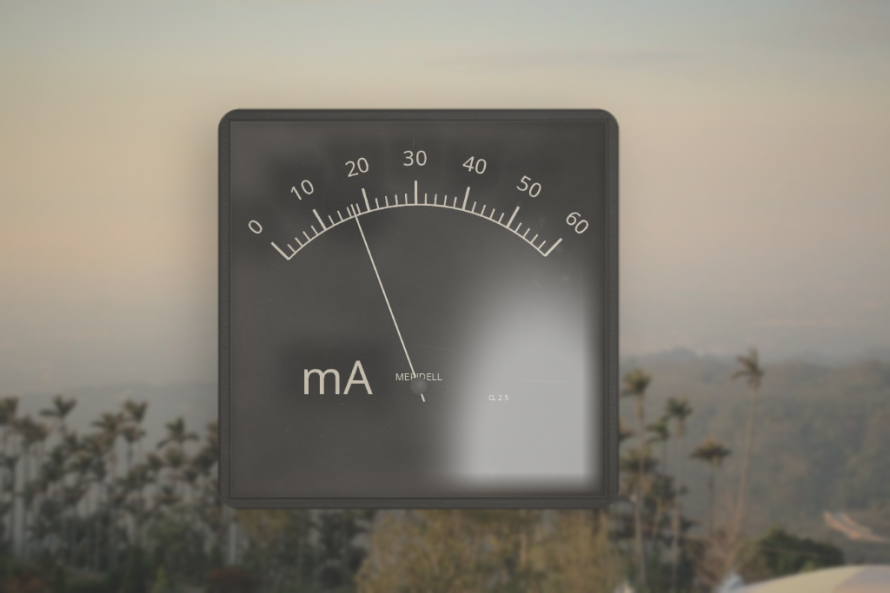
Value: 17mA
